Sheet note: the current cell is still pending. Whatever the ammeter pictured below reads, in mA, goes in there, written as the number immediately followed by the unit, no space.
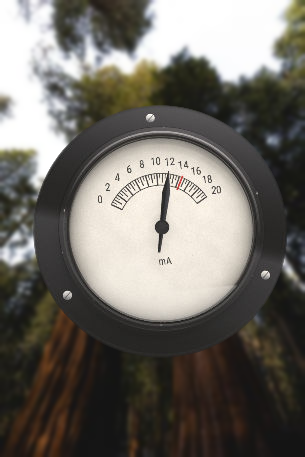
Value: 12mA
